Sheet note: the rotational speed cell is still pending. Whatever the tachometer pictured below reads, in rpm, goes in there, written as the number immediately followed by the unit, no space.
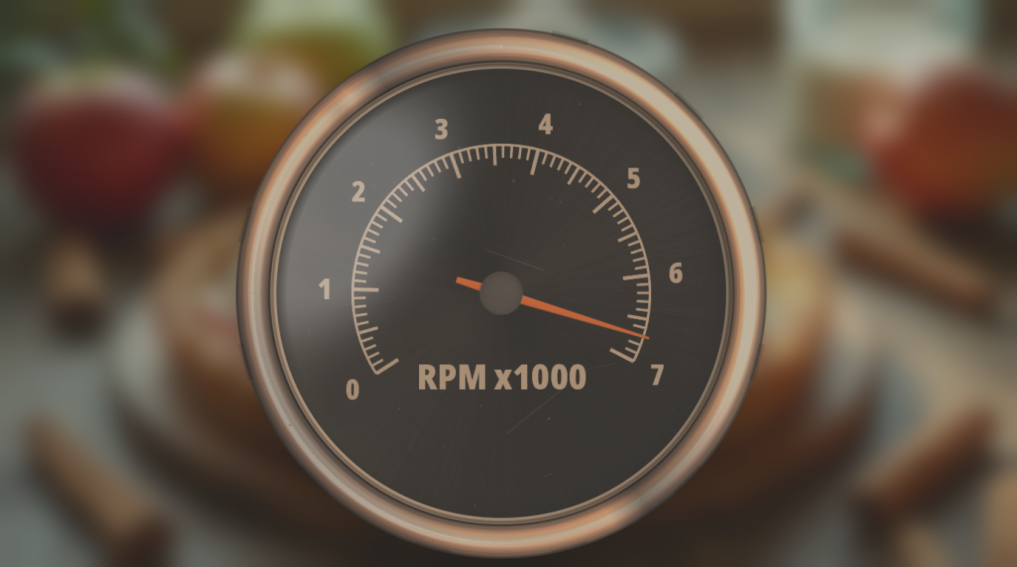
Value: 6700rpm
